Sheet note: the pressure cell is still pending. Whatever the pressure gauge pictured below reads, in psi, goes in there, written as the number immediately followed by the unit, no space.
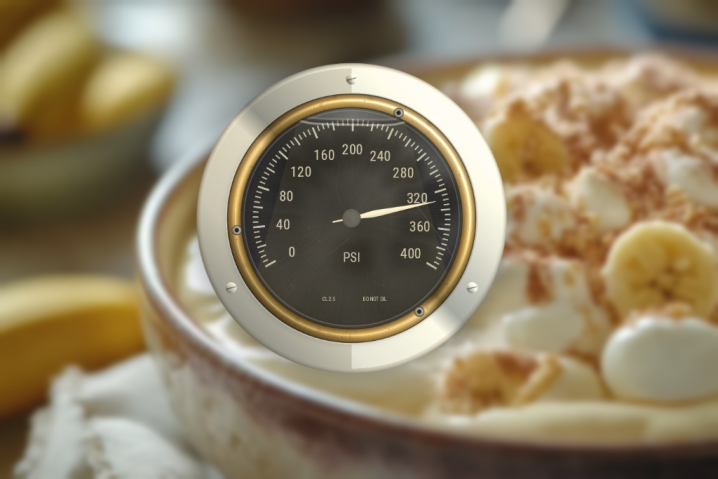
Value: 330psi
